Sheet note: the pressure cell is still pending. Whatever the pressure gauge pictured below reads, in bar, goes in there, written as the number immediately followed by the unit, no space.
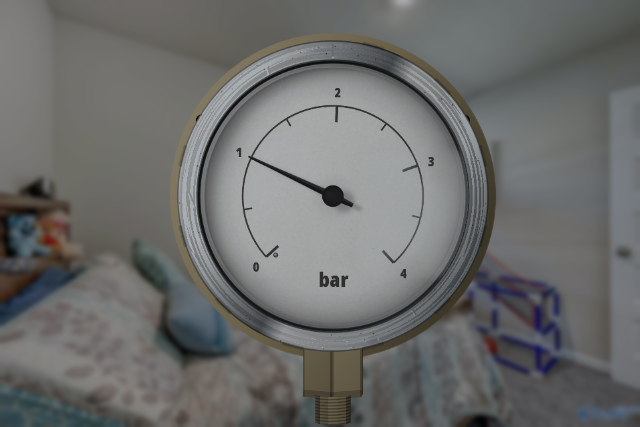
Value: 1bar
